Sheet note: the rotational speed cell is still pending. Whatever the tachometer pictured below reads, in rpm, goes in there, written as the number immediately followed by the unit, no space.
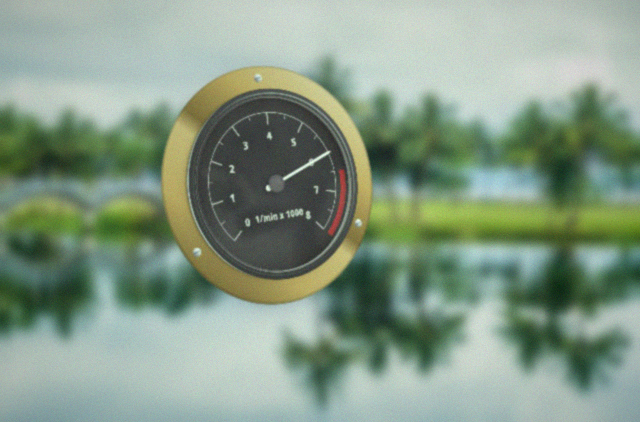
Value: 6000rpm
